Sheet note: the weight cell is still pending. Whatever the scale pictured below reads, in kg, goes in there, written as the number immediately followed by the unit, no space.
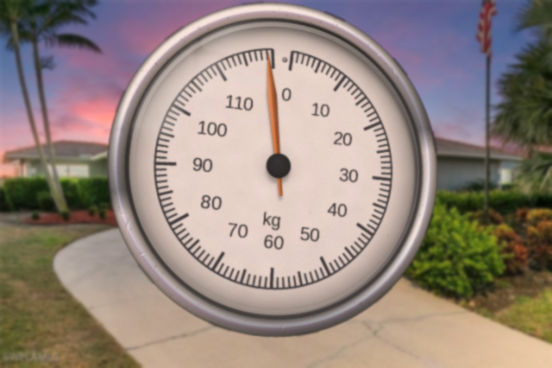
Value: 119kg
